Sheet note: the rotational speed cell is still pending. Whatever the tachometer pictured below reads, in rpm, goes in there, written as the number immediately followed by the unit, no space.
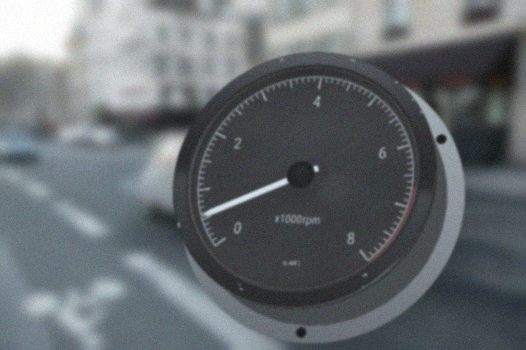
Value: 500rpm
